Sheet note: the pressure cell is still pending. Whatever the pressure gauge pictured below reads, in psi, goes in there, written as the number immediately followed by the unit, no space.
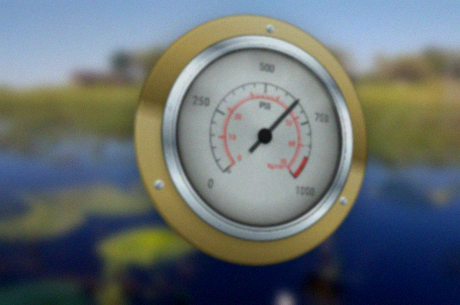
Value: 650psi
